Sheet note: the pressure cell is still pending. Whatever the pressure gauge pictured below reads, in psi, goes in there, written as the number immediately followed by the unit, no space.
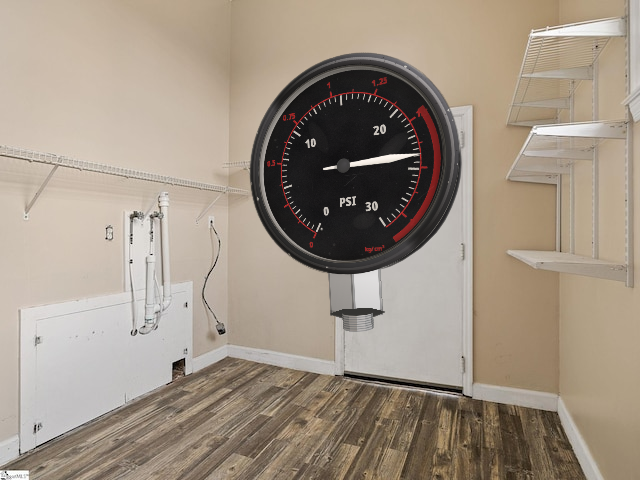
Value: 24psi
